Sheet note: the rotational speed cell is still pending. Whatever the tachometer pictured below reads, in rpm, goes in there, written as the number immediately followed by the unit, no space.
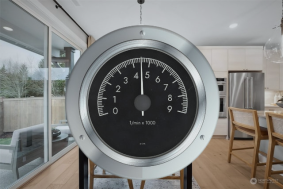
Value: 4500rpm
